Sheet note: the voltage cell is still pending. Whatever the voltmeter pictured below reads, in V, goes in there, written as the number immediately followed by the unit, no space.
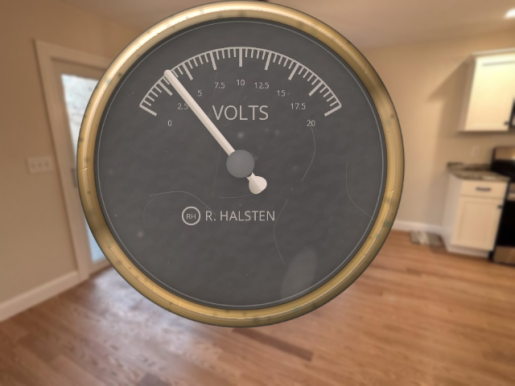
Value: 3.5V
